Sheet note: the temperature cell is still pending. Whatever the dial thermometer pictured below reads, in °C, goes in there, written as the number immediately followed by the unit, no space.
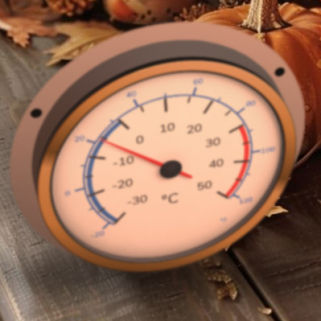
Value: -5°C
